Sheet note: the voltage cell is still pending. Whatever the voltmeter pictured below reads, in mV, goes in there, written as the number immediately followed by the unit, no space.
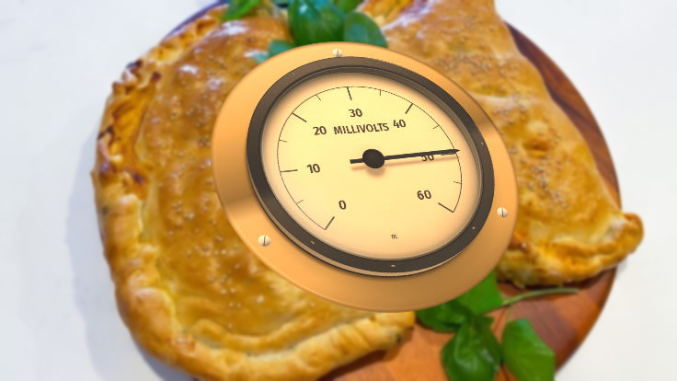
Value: 50mV
